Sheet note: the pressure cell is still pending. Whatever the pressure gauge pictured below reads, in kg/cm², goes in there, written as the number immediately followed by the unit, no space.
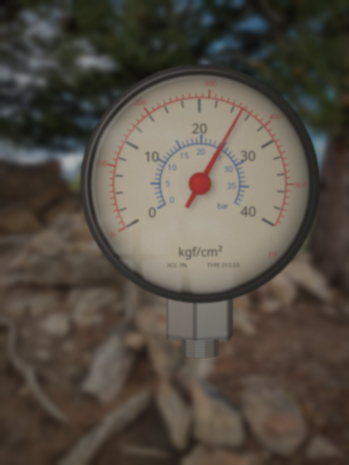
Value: 25kg/cm²
